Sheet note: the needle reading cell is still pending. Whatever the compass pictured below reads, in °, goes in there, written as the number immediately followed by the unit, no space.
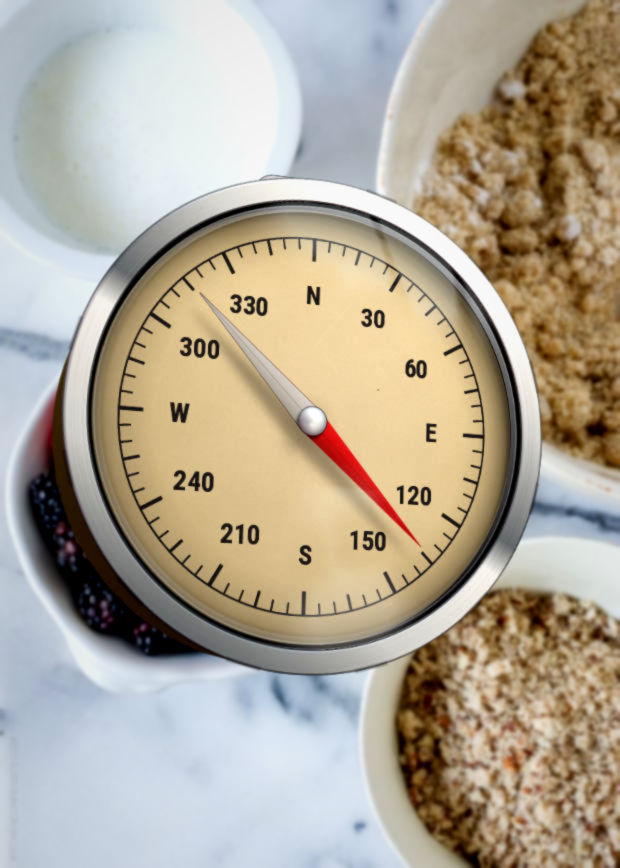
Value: 135°
